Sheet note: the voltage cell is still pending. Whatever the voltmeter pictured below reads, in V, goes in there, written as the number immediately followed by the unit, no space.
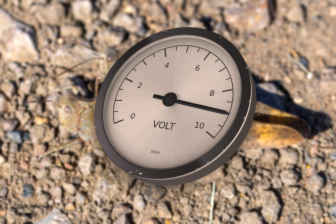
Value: 9V
